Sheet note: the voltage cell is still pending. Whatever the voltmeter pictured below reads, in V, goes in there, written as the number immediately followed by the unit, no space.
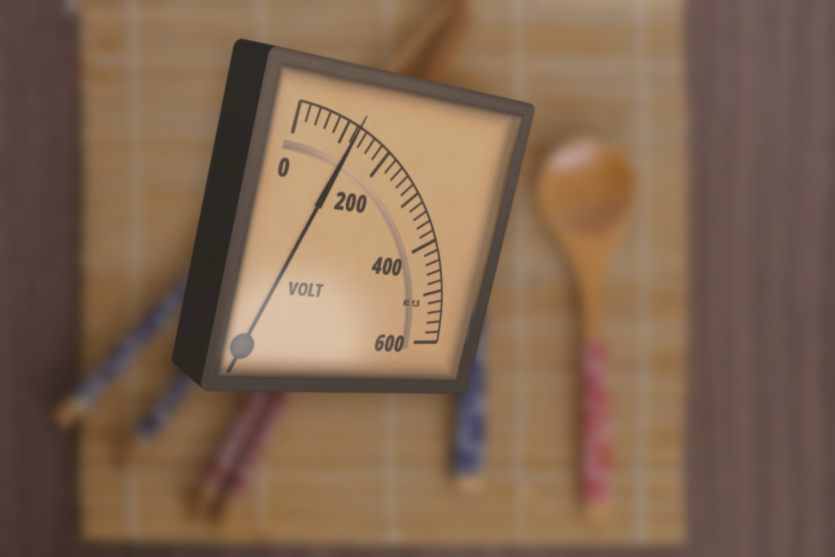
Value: 120V
